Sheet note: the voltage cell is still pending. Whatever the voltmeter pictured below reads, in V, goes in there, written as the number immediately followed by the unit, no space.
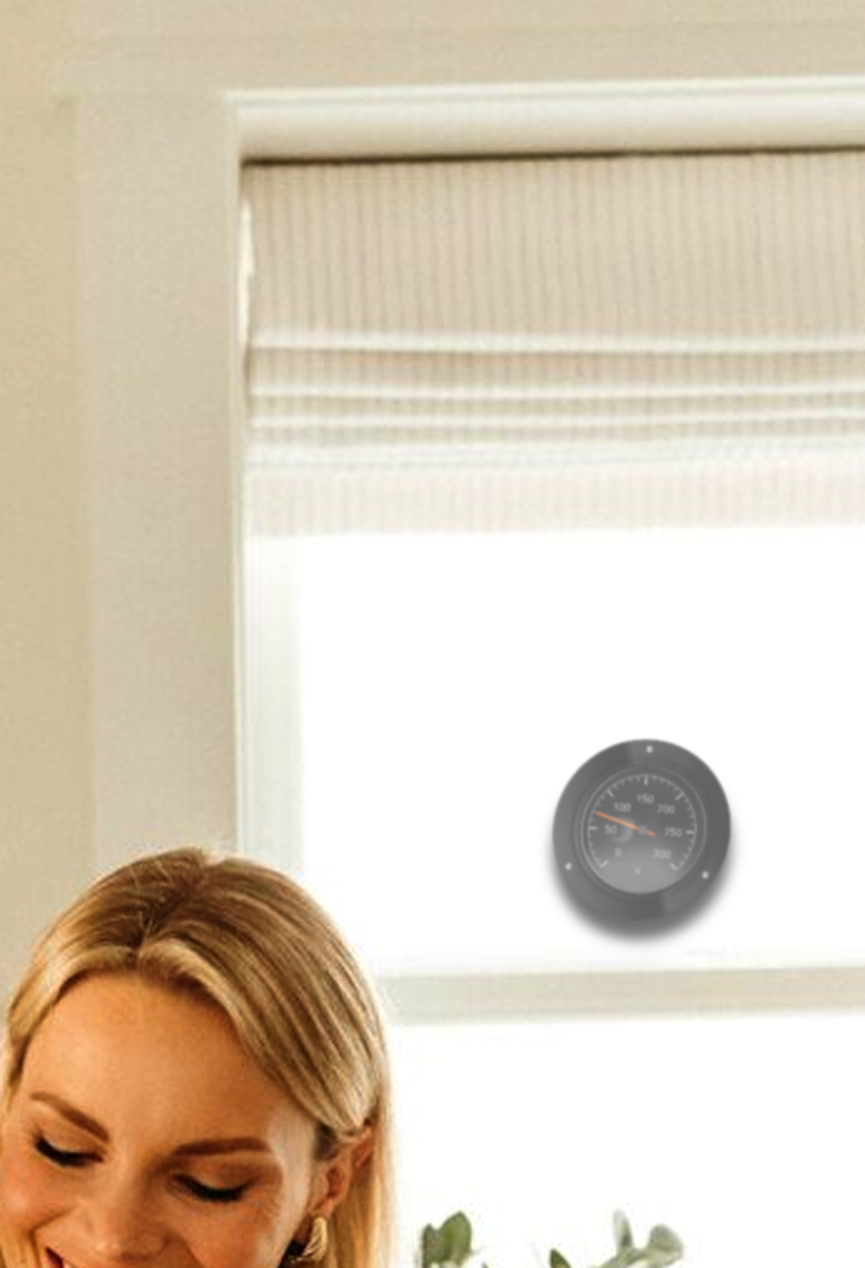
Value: 70V
